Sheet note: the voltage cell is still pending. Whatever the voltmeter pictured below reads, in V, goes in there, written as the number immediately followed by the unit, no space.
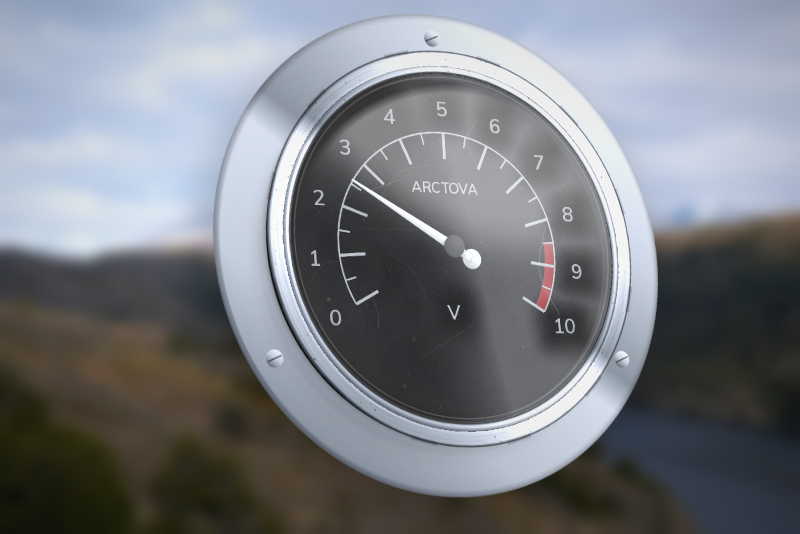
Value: 2.5V
